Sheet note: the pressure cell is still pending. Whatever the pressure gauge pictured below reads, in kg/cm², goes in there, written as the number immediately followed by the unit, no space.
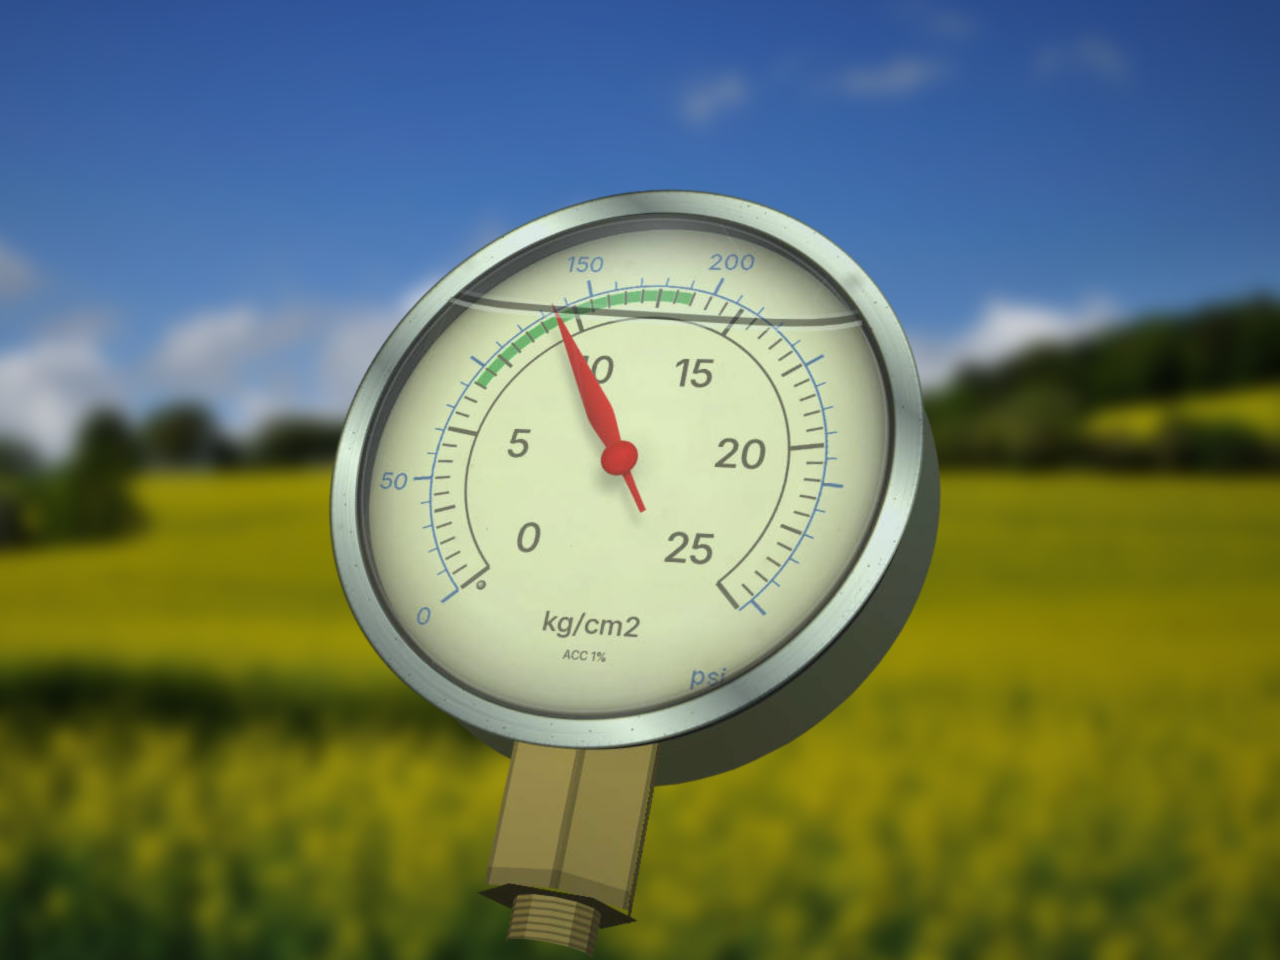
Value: 9.5kg/cm²
